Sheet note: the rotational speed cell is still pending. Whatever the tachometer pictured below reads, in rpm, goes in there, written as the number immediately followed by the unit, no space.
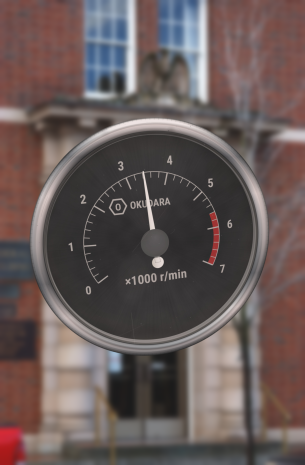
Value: 3400rpm
